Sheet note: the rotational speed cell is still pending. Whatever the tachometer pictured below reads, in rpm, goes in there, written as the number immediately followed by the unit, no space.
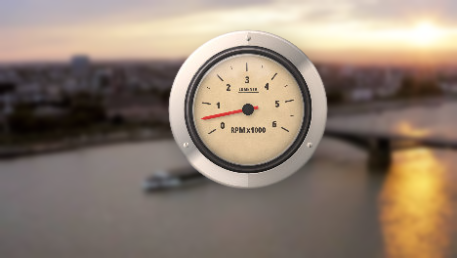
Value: 500rpm
